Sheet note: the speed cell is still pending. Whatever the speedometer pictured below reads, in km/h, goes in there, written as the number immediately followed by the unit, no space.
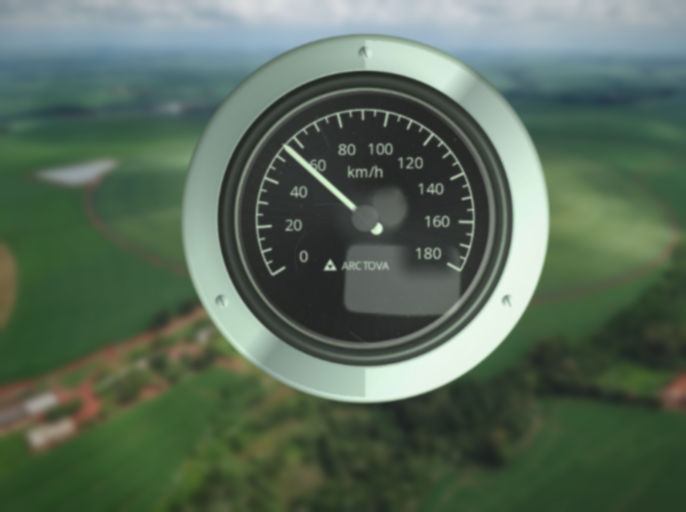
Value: 55km/h
